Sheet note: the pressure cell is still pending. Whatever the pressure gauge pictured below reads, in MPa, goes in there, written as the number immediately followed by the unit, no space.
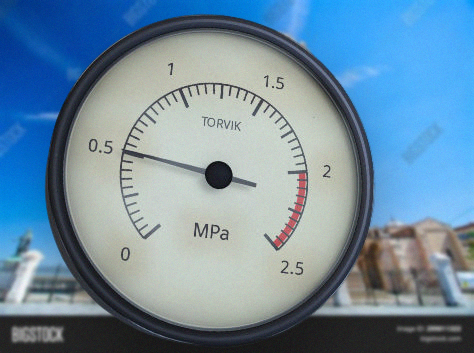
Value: 0.5MPa
